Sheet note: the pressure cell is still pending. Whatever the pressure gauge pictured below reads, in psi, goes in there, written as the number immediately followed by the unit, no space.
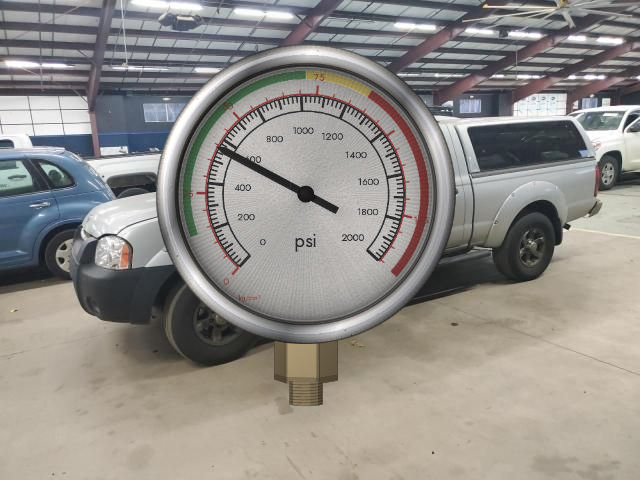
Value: 560psi
